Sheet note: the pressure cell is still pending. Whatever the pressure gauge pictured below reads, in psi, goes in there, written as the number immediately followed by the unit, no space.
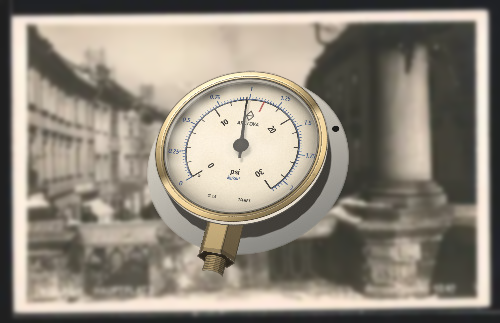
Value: 14psi
